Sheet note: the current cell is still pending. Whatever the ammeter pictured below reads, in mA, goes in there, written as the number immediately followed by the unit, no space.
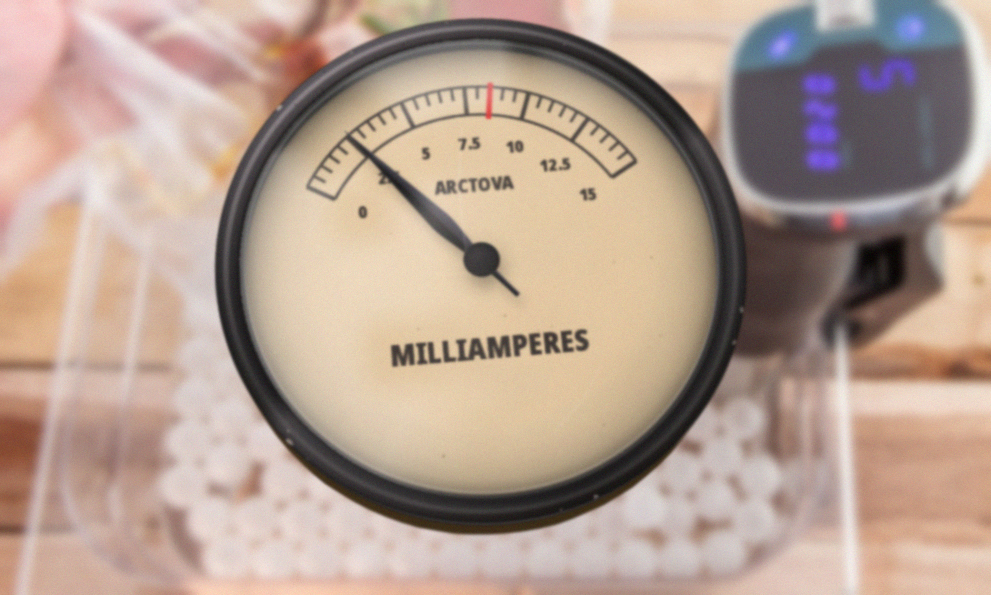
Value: 2.5mA
